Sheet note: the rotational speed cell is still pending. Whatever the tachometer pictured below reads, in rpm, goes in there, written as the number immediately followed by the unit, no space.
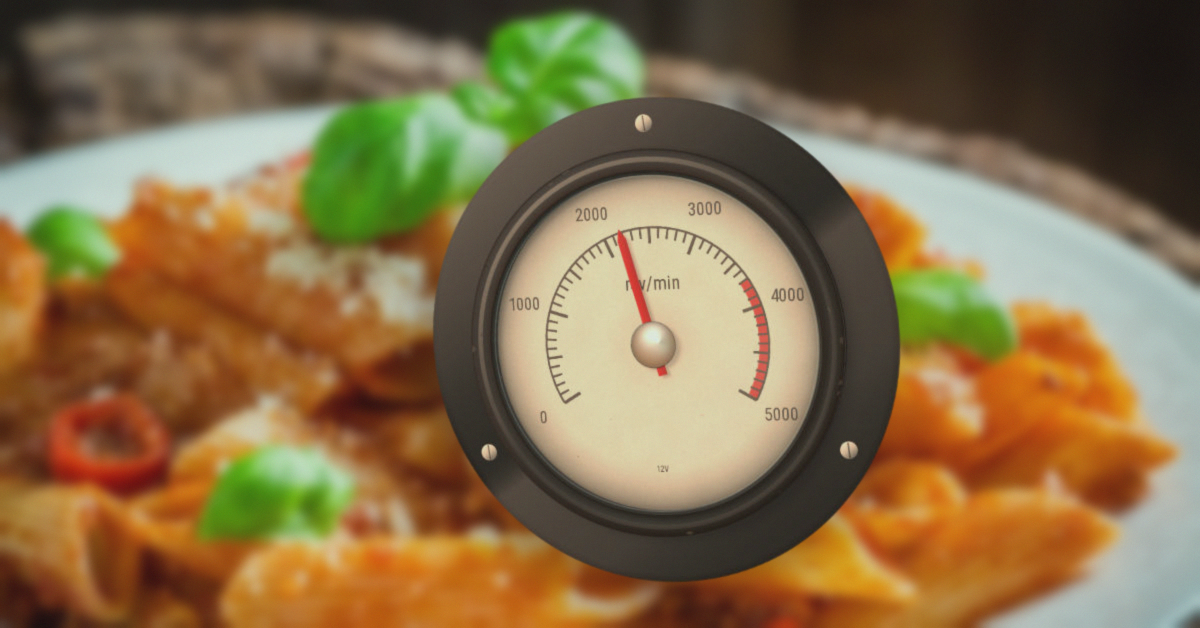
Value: 2200rpm
